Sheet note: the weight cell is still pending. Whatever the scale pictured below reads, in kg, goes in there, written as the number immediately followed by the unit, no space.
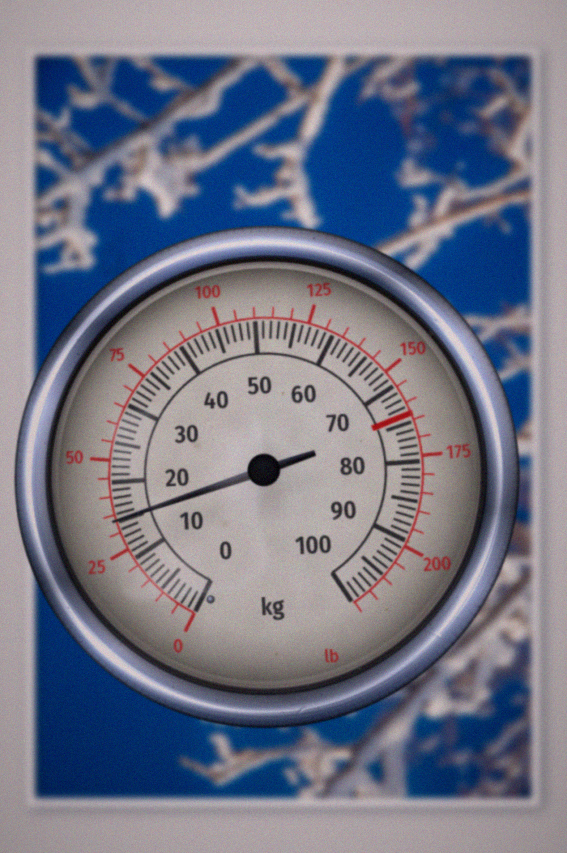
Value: 15kg
